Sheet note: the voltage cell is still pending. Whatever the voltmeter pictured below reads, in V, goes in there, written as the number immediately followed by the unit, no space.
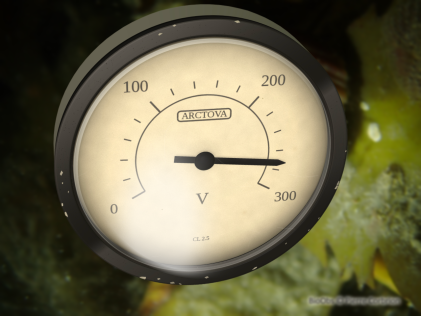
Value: 270V
